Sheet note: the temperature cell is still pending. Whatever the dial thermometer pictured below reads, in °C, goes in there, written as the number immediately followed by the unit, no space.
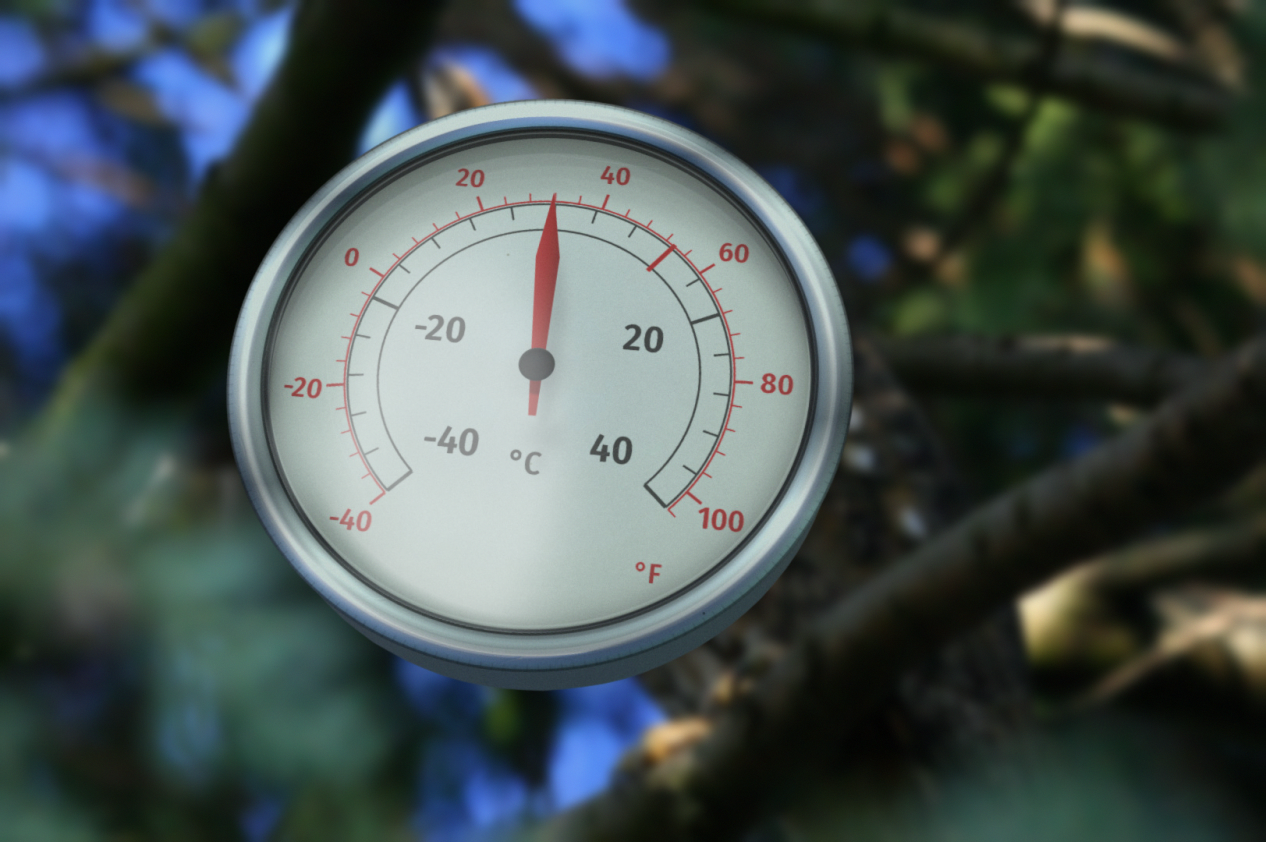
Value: 0°C
